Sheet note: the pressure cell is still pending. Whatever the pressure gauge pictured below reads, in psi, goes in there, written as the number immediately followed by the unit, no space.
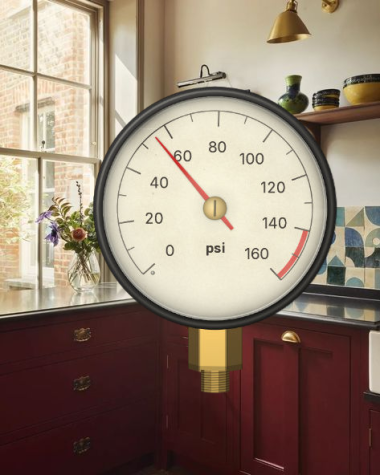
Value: 55psi
